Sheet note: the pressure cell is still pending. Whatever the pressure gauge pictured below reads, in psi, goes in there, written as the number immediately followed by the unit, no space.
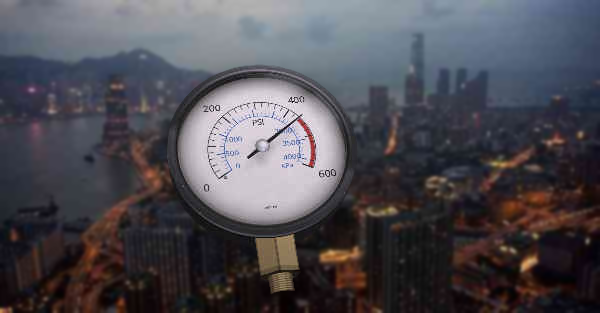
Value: 440psi
